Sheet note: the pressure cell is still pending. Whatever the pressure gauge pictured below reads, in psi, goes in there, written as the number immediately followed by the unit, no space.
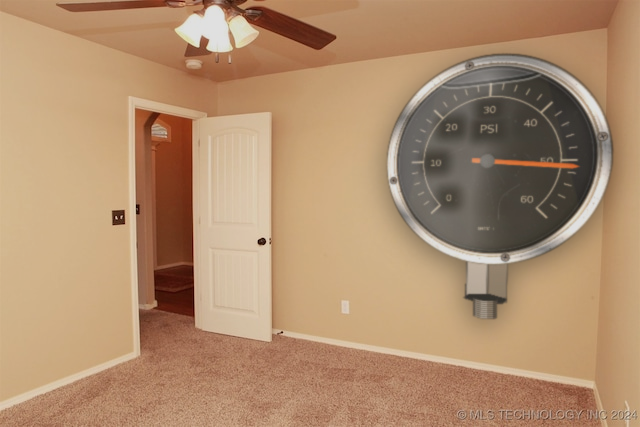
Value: 51psi
